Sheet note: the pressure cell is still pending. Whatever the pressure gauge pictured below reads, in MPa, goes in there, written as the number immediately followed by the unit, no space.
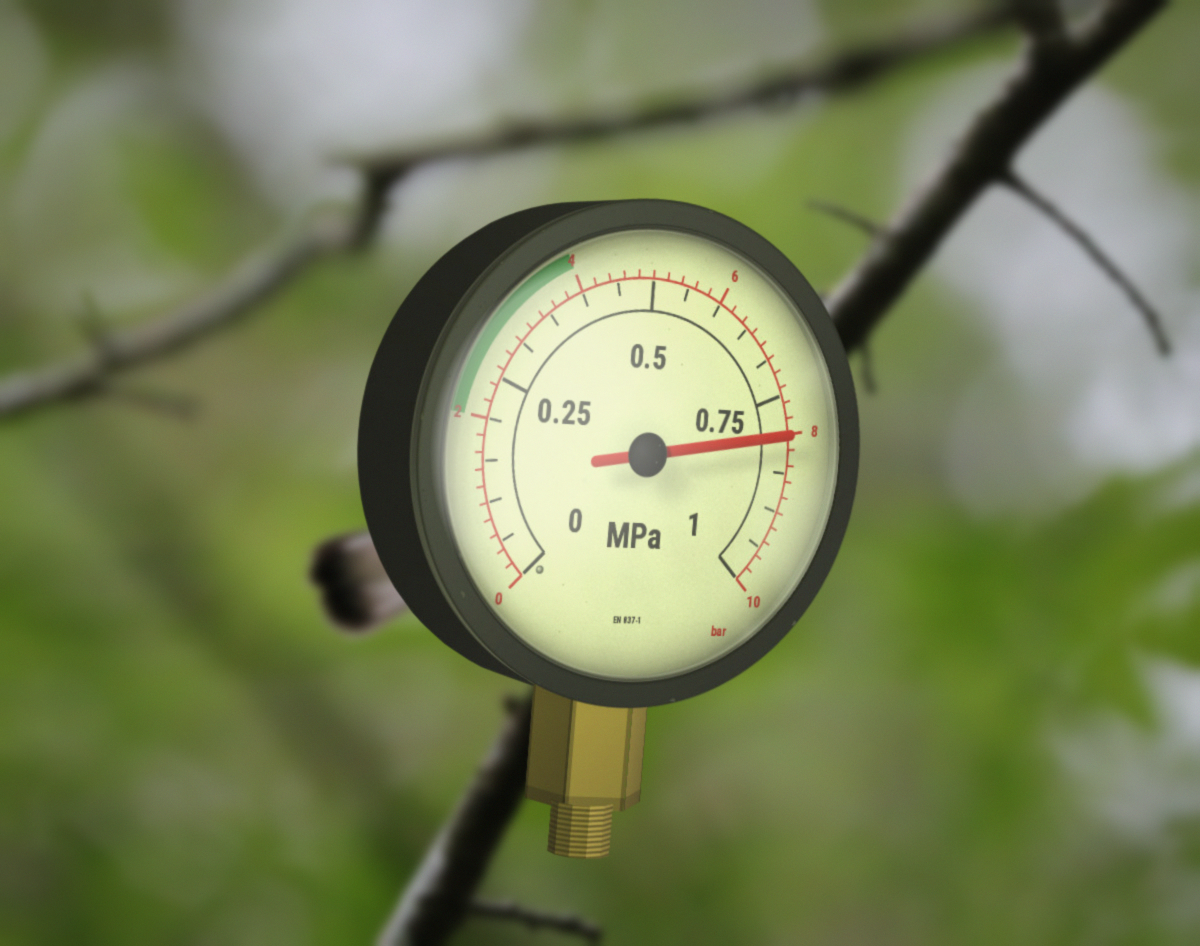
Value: 0.8MPa
